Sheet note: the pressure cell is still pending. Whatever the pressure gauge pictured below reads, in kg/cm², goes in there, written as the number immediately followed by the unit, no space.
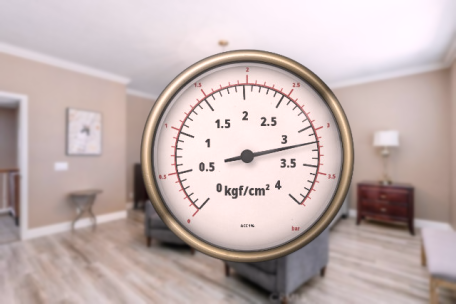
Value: 3.2kg/cm²
